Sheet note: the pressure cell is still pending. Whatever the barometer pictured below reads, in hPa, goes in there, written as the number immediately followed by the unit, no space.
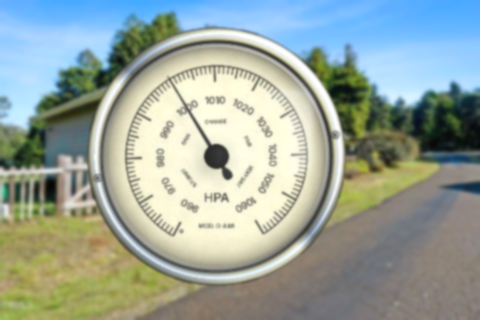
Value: 1000hPa
